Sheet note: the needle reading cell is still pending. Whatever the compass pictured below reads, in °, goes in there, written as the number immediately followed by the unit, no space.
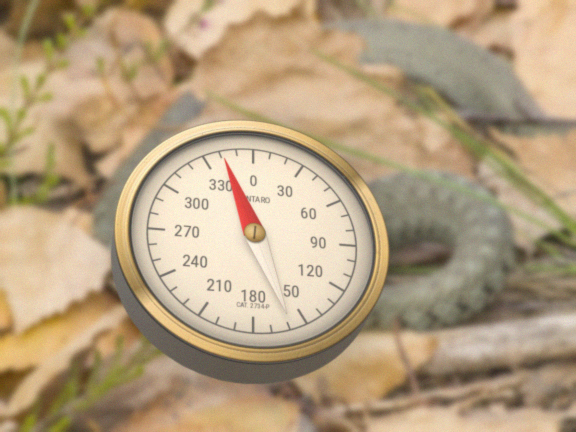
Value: 340°
